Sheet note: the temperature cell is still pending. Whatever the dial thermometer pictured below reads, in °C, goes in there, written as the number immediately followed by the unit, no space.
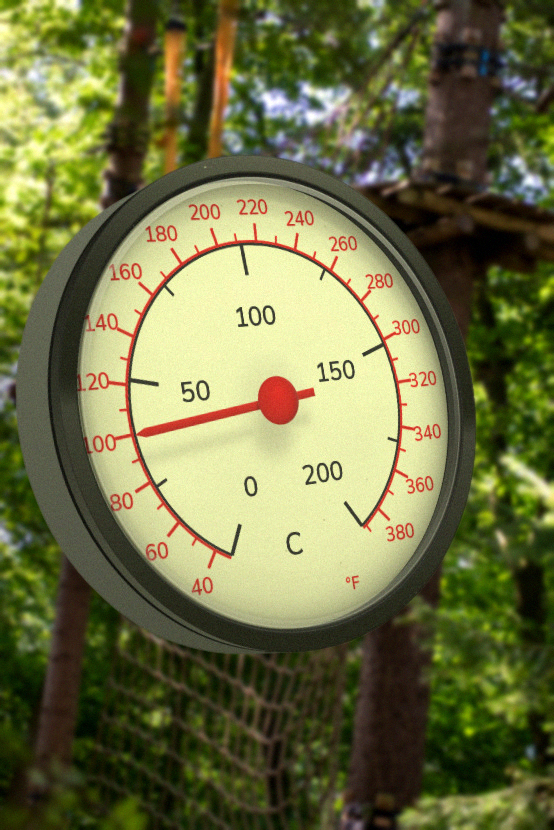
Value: 37.5°C
